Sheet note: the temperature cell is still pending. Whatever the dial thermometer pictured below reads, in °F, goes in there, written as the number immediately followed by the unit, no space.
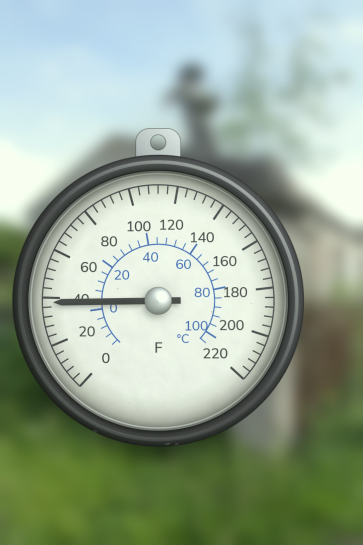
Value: 38°F
